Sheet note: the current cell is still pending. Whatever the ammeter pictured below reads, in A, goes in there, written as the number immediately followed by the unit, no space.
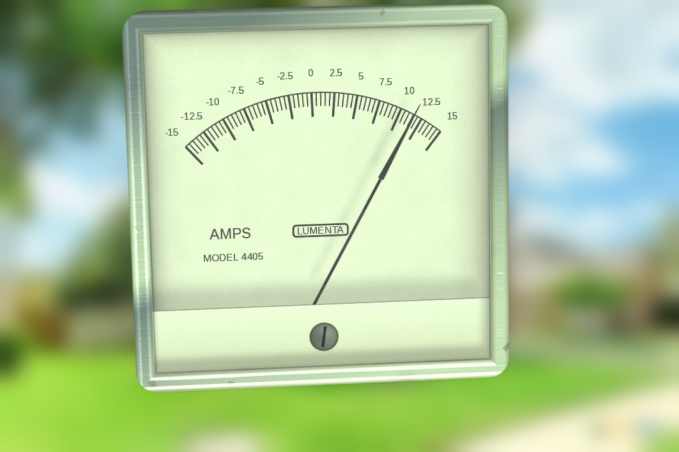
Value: 11.5A
